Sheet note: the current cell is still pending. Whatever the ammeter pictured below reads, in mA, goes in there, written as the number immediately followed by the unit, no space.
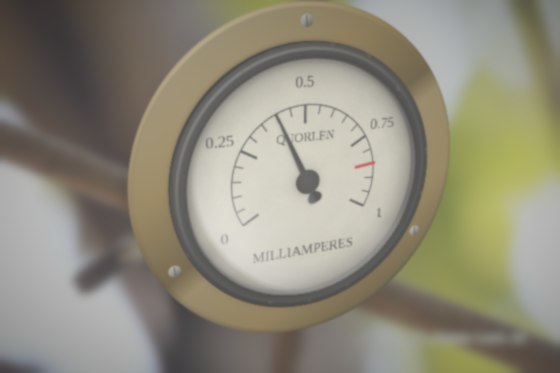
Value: 0.4mA
